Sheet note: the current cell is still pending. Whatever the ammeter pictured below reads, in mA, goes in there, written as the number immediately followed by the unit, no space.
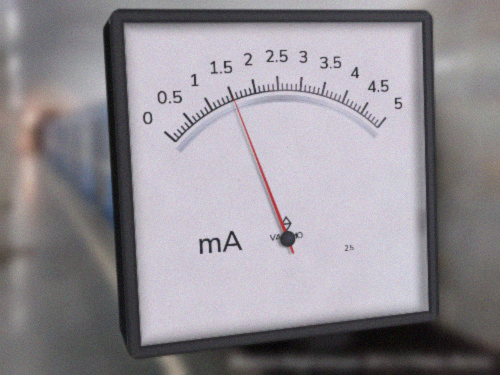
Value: 1.5mA
